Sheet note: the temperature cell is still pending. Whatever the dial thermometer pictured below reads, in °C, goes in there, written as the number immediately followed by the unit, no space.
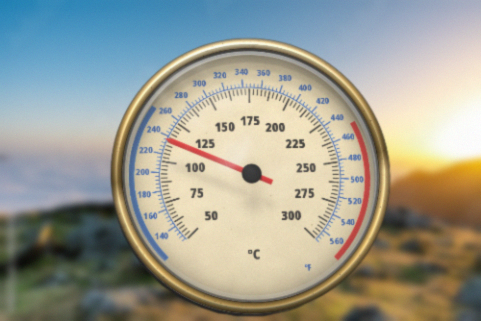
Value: 112.5°C
